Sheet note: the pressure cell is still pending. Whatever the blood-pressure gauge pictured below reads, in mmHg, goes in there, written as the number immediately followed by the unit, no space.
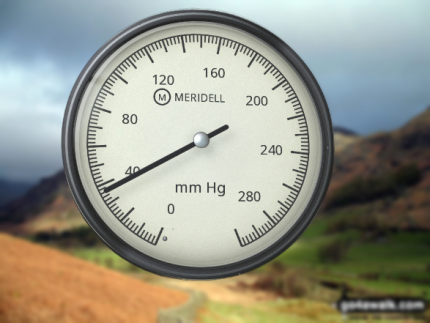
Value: 36mmHg
